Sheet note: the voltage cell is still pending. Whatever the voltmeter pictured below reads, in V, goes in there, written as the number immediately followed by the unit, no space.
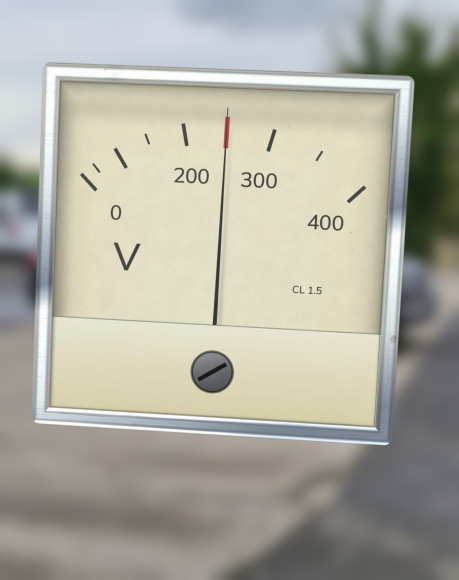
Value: 250V
